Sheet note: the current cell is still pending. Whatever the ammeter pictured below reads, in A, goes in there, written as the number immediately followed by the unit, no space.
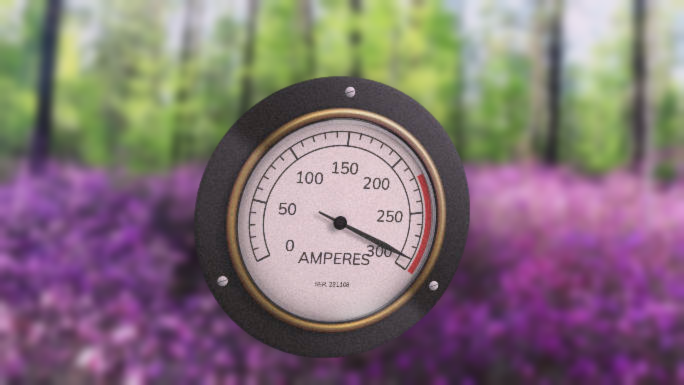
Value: 290A
